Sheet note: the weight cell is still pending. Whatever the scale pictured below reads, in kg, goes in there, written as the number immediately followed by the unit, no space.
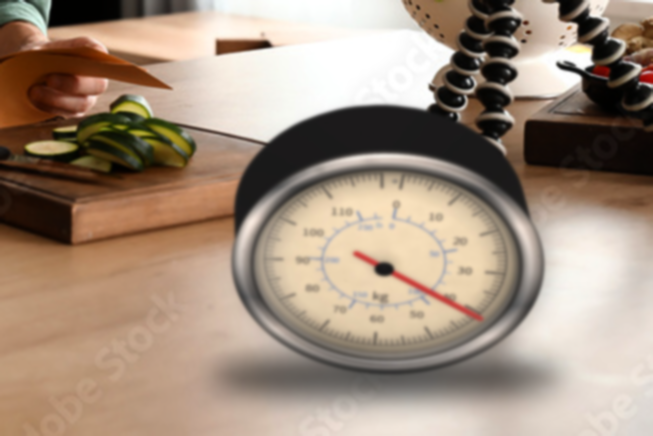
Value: 40kg
